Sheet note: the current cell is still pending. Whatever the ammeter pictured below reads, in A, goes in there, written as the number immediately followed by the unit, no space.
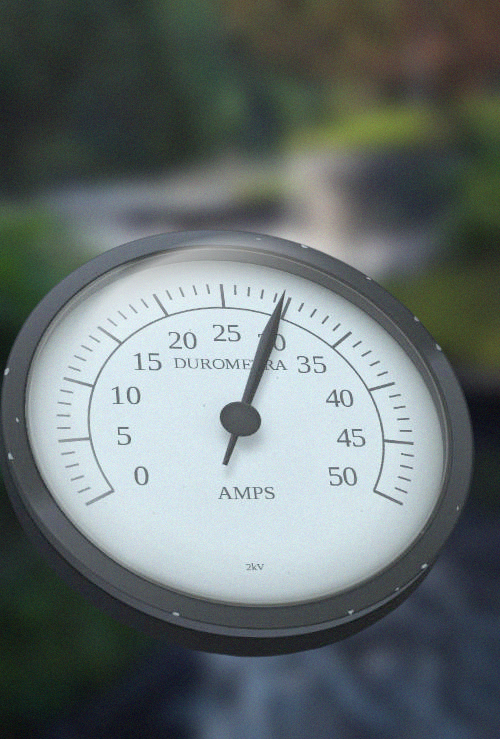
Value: 29.5A
